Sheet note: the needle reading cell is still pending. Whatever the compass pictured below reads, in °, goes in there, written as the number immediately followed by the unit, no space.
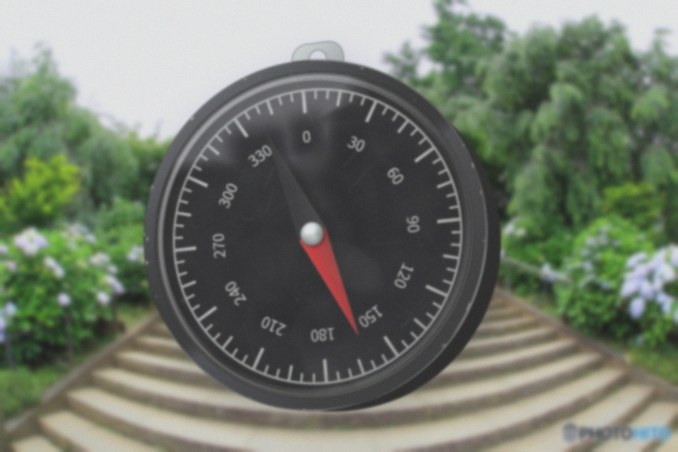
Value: 160°
